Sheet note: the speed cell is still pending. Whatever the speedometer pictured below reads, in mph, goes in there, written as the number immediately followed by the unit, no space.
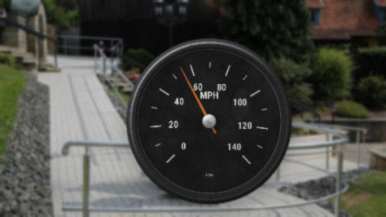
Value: 55mph
